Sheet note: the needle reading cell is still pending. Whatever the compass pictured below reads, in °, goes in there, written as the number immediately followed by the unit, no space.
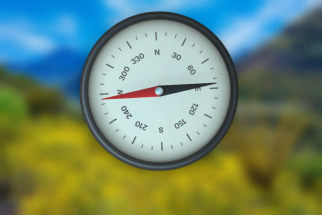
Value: 265°
